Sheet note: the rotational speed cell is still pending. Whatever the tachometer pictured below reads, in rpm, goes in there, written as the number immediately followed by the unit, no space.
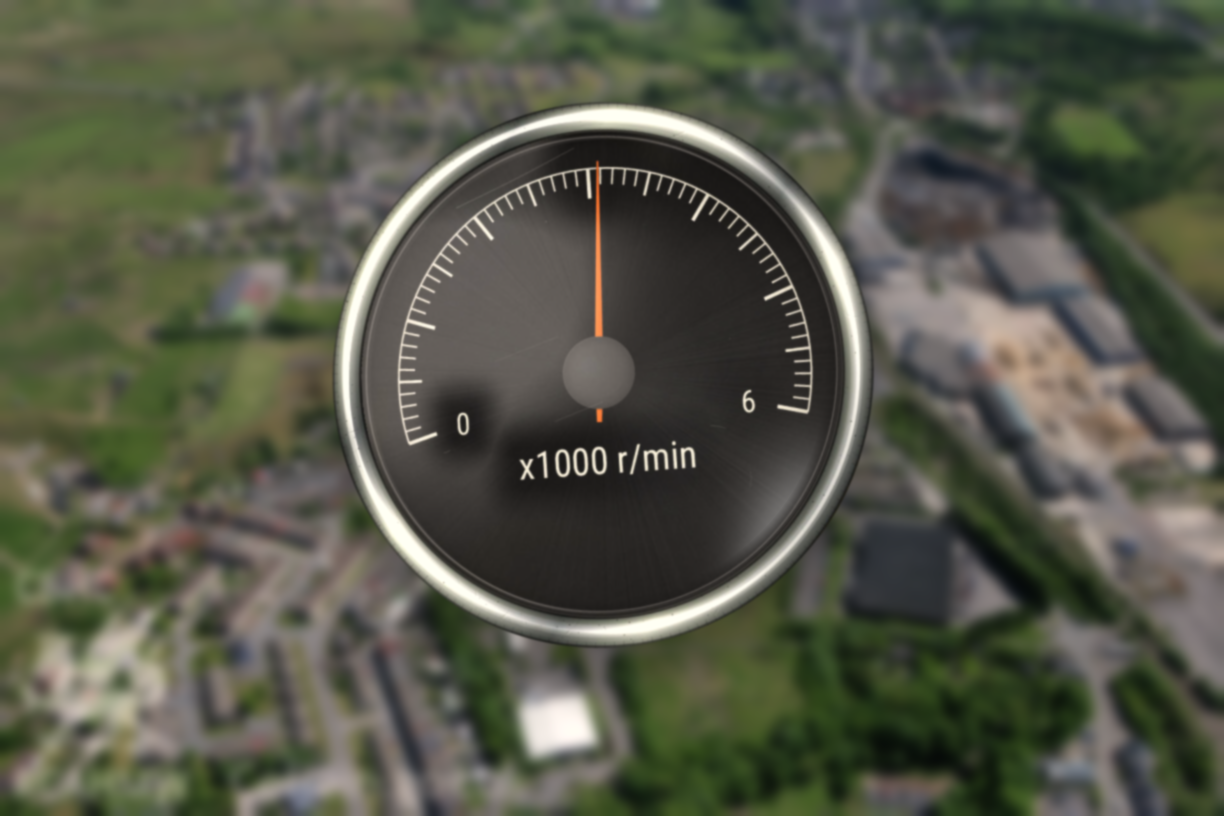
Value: 3100rpm
